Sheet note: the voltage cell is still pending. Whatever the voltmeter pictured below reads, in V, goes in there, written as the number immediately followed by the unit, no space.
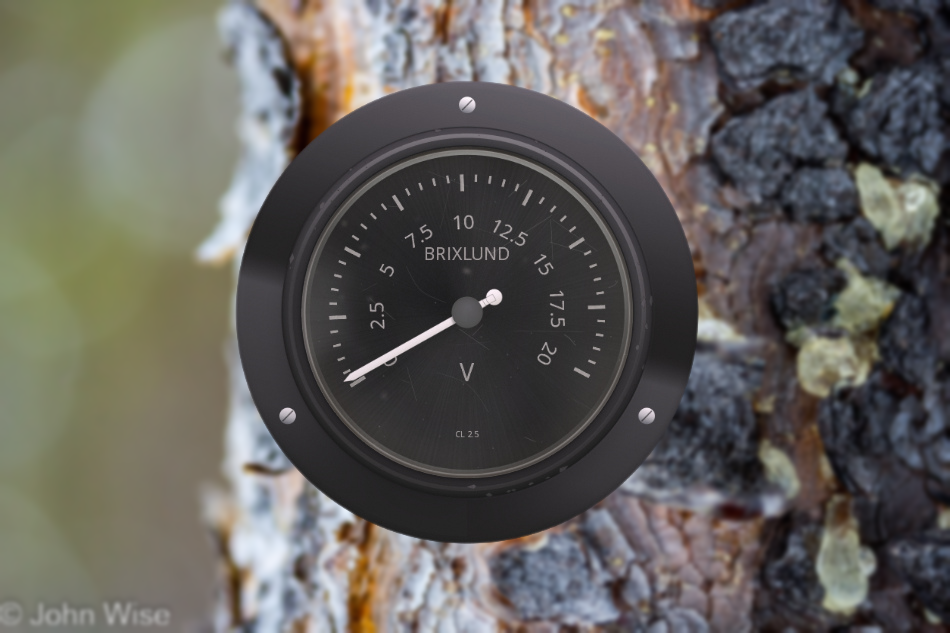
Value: 0.25V
